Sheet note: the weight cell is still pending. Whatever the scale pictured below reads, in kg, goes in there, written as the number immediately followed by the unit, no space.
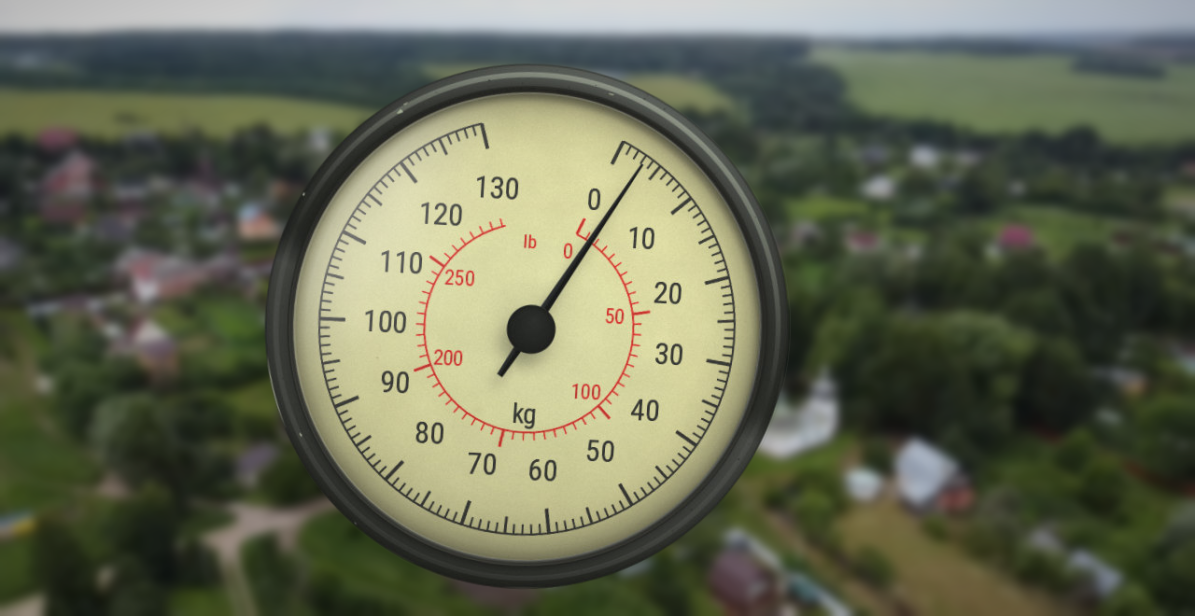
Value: 3kg
